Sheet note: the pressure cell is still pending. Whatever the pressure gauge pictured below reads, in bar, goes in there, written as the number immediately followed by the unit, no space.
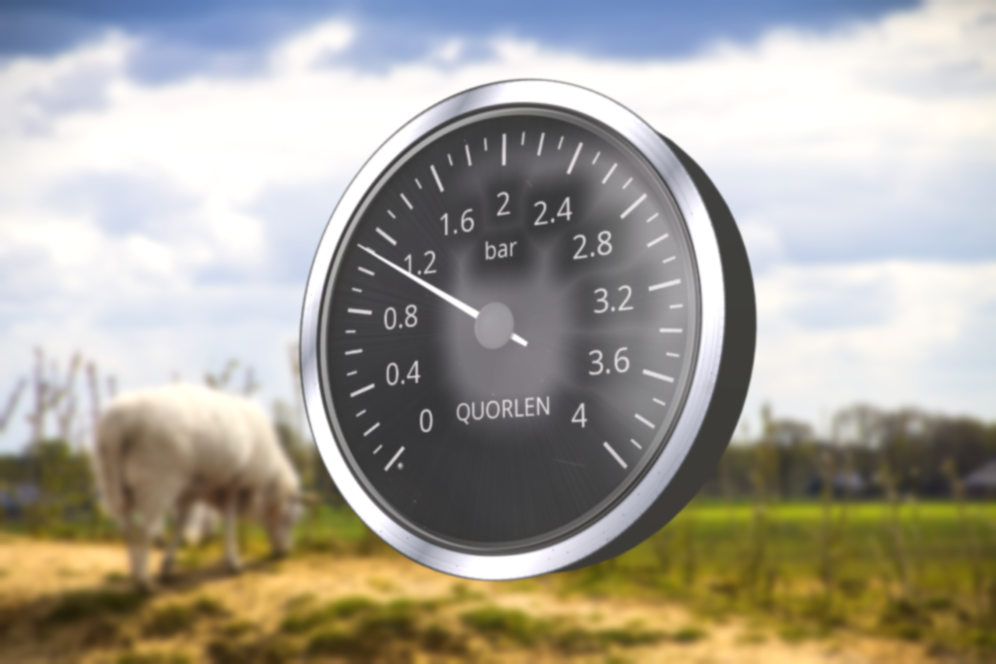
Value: 1.1bar
